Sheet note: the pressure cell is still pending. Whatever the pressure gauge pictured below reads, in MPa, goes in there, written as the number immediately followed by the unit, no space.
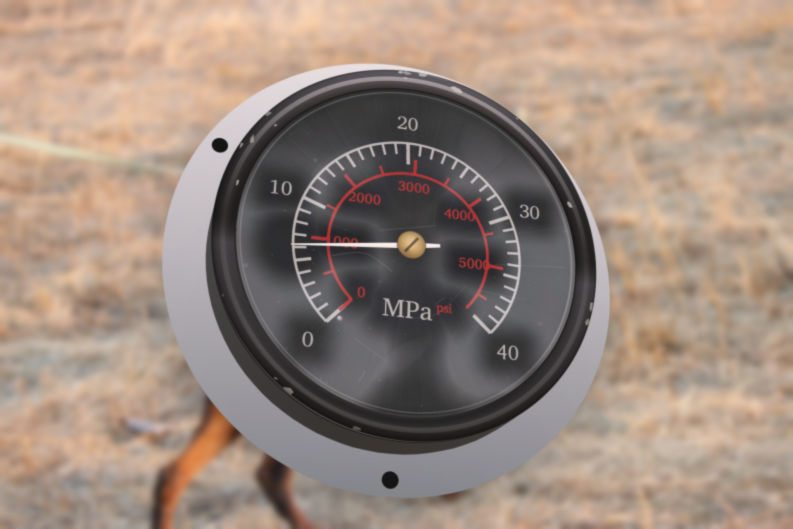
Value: 6MPa
